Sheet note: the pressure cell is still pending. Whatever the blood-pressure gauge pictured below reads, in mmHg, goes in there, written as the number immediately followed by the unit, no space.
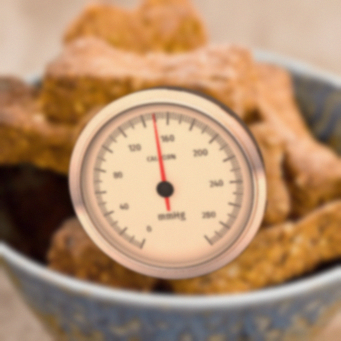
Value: 150mmHg
